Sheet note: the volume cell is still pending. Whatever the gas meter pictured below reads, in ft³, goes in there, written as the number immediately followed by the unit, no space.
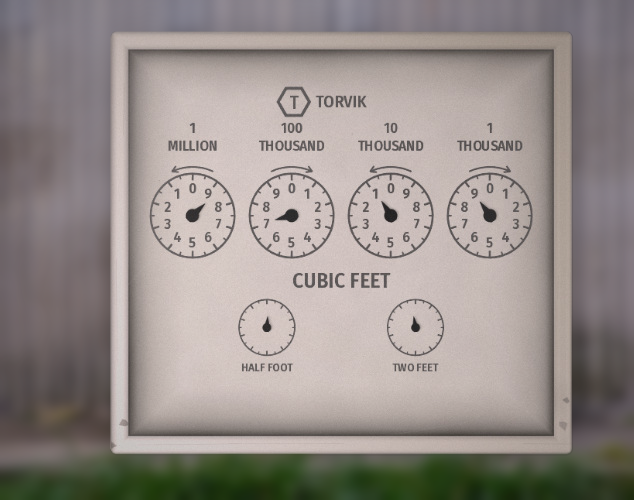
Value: 870900ft³
